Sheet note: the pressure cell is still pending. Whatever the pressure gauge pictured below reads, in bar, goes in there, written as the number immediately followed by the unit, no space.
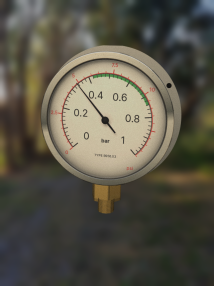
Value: 0.34bar
